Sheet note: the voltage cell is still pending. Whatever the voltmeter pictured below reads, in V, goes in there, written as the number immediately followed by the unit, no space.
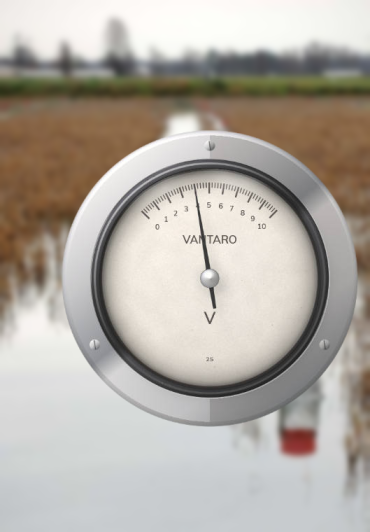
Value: 4V
